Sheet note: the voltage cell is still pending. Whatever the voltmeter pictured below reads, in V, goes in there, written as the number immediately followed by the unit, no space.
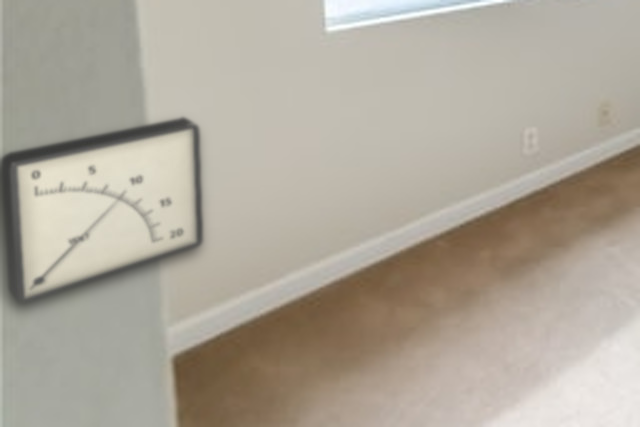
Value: 10V
